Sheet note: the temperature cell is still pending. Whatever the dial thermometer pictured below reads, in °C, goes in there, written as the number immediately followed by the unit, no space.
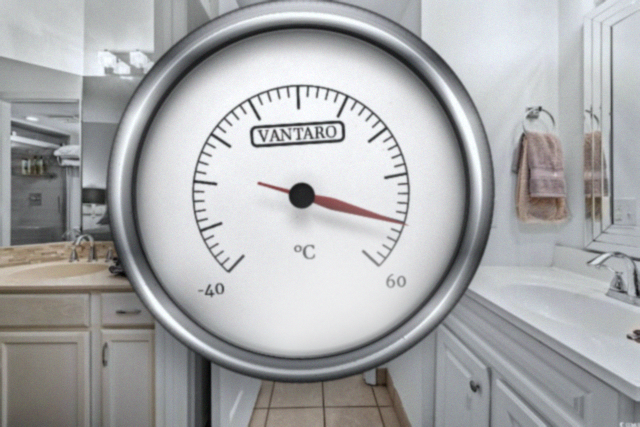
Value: 50°C
